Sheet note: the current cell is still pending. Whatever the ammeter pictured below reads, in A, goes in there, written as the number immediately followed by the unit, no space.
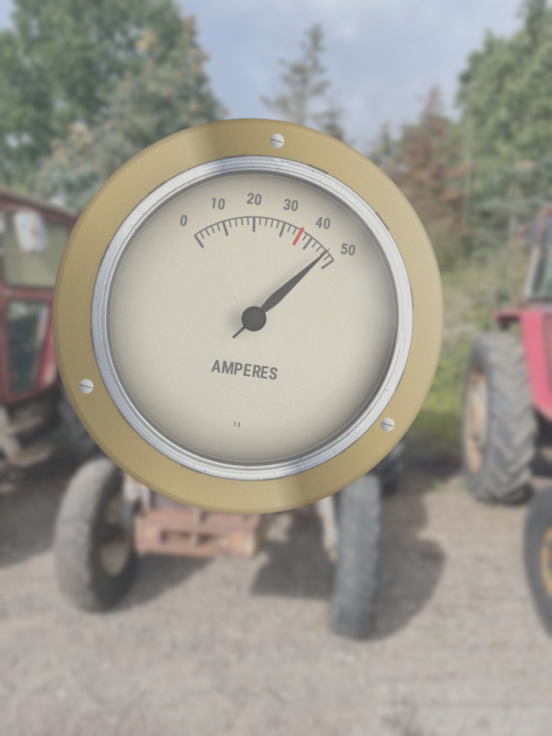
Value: 46A
